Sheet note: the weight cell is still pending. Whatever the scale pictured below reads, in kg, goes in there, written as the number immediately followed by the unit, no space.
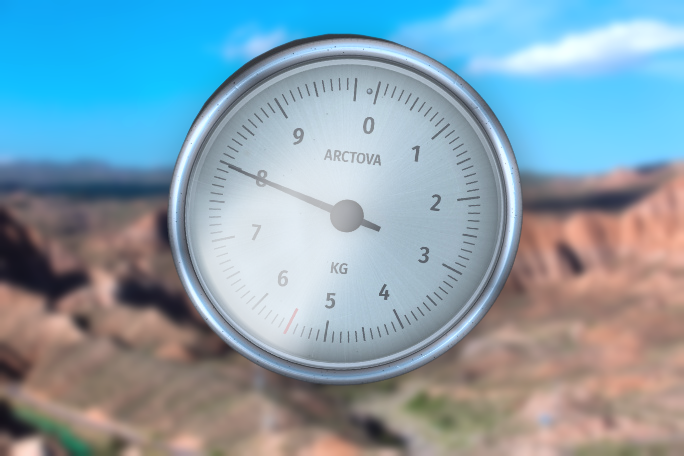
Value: 8kg
